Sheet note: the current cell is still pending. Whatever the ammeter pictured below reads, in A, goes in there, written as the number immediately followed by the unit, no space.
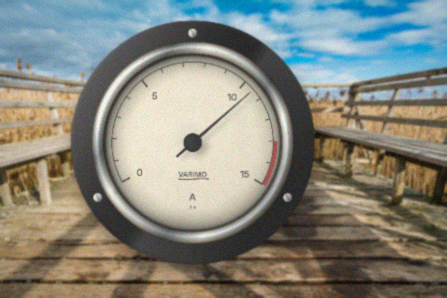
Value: 10.5A
